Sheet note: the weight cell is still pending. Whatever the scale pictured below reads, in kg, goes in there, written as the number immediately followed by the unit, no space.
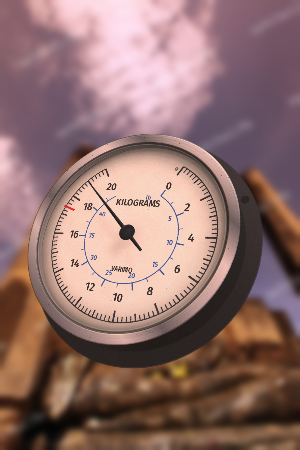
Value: 19kg
